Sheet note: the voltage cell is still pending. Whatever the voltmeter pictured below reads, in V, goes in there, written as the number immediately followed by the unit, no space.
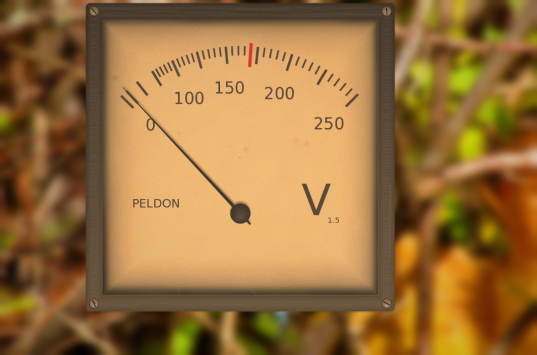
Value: 25V
